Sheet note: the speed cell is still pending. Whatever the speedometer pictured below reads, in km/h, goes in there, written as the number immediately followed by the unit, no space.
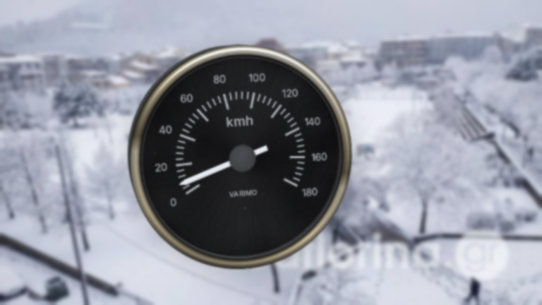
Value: 8km/h
